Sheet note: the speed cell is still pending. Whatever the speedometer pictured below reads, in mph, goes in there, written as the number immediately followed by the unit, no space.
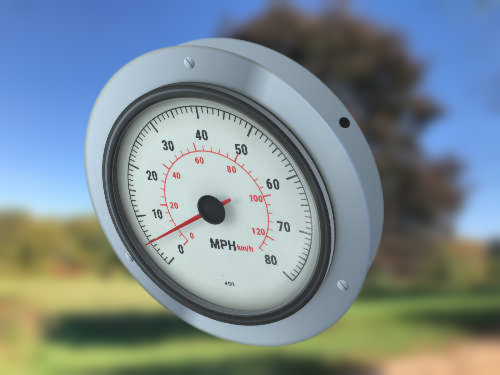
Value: 5mph
